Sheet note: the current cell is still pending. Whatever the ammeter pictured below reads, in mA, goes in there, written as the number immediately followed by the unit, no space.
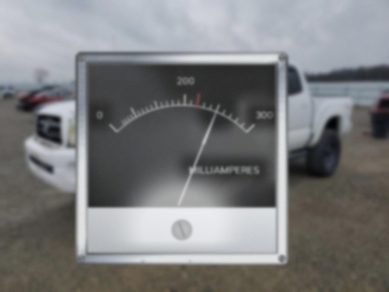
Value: 250mA
